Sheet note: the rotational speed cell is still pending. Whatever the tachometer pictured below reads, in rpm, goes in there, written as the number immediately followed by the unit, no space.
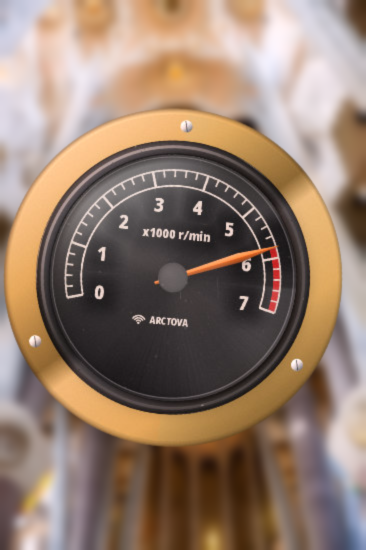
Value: 5800rpm
